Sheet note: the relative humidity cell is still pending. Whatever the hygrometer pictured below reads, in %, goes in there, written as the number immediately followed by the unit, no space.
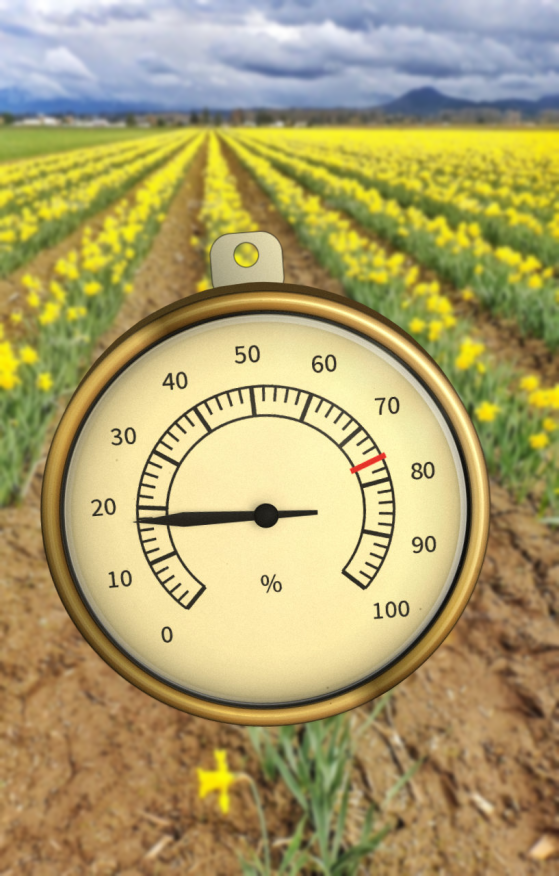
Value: 18%
